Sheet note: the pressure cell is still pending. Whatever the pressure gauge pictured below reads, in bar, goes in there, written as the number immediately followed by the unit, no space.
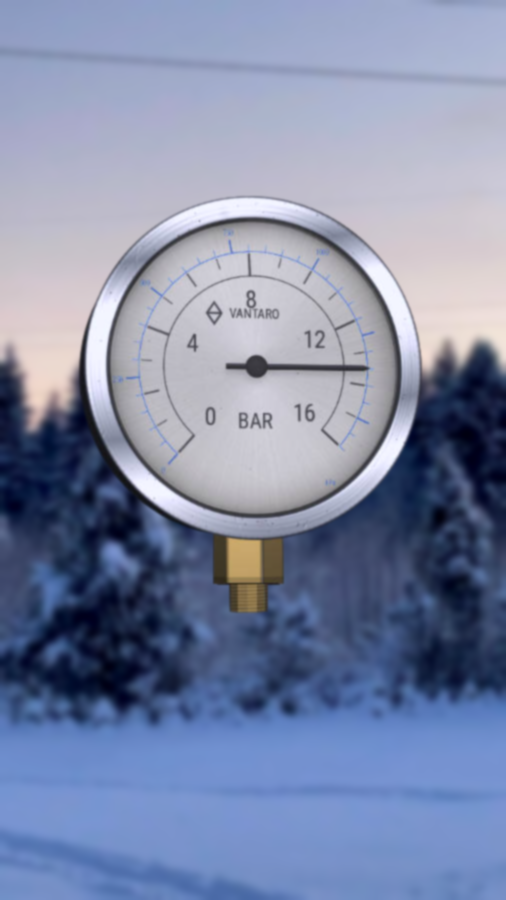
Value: 13.5bar
